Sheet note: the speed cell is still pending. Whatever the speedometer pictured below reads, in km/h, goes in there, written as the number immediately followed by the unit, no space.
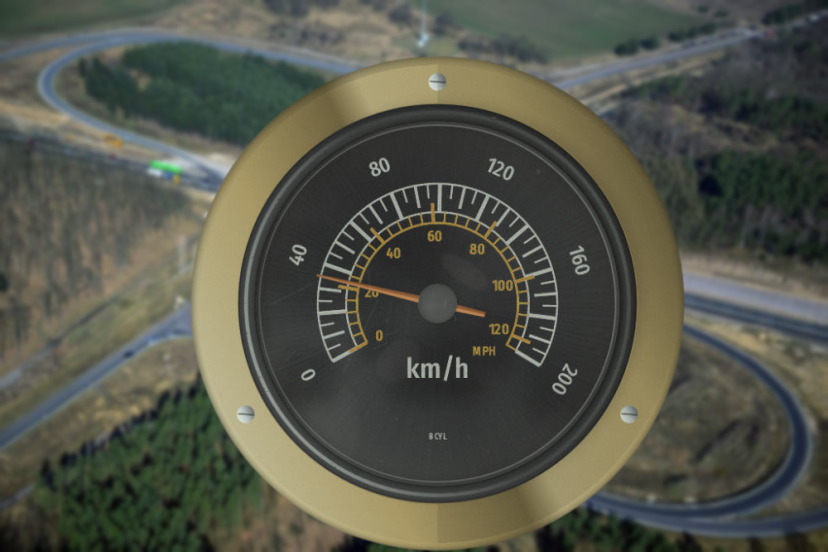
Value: 35km/h
